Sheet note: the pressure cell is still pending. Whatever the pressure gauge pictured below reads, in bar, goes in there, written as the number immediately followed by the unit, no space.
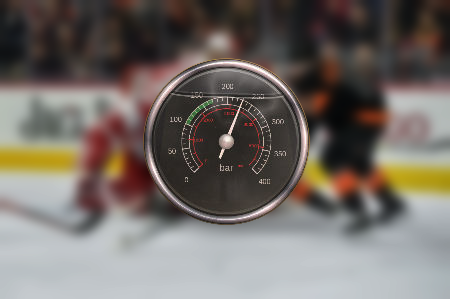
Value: 230bar
